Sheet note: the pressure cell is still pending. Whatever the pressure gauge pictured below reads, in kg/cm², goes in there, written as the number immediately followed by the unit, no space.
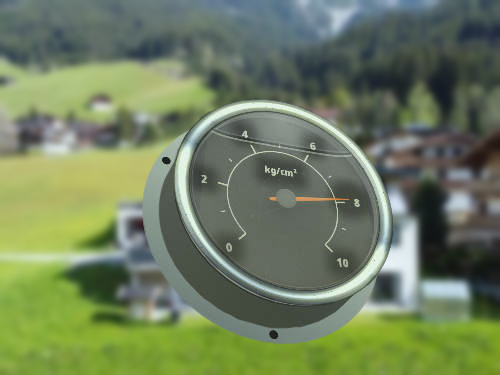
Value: 8kg/cm²
